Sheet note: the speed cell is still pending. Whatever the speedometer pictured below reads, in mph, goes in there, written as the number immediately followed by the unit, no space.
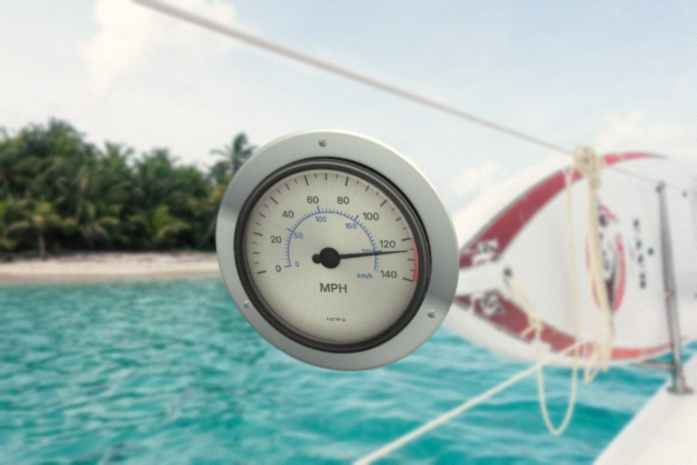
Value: 125mph
